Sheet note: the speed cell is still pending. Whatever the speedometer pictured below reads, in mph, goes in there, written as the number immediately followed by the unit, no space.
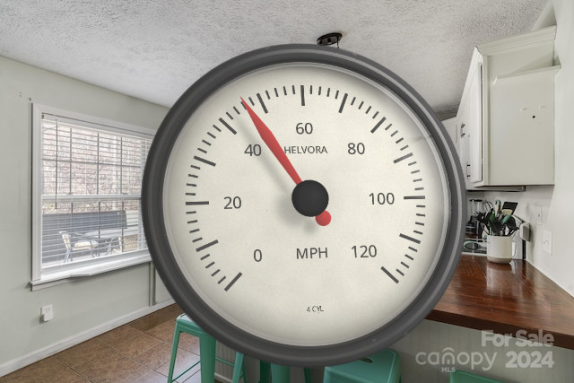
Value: 46mph
